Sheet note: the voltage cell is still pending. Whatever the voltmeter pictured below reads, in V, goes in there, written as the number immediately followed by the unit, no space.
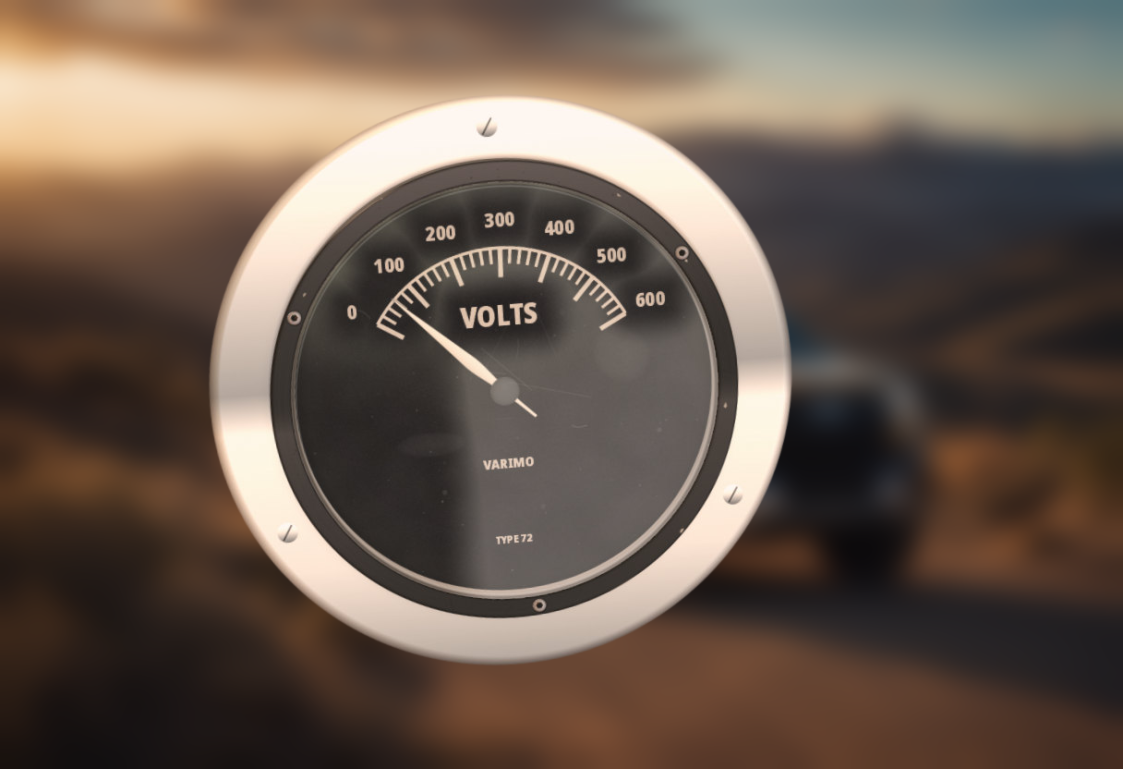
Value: 60V
